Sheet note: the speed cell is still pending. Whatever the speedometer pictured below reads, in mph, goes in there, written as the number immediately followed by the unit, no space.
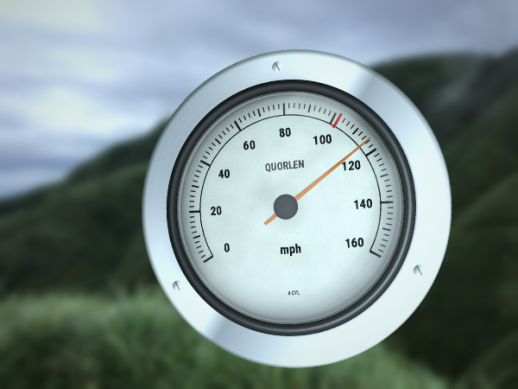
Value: 116mph
